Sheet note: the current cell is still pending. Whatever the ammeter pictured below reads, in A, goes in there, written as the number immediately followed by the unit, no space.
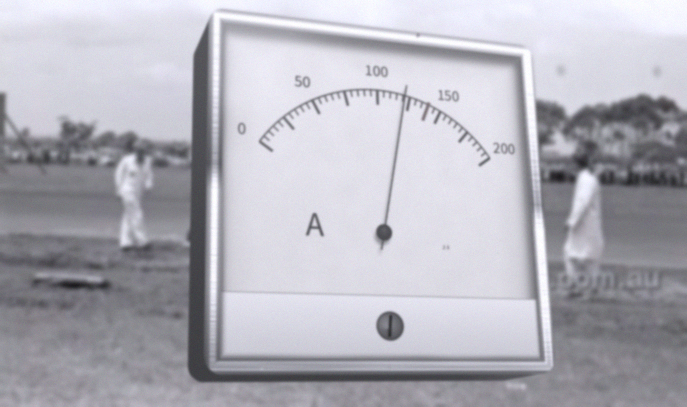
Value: 120A
